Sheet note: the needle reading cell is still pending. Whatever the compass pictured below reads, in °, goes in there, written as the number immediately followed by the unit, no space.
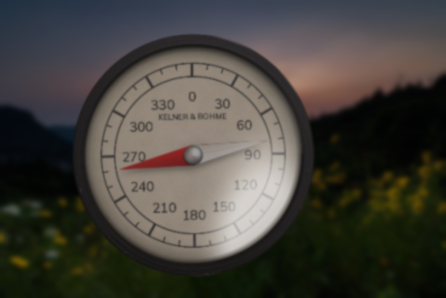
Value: 260°
